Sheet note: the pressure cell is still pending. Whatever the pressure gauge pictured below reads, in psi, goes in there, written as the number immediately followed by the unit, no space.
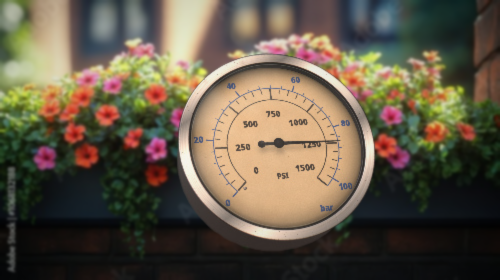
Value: 1250psi
